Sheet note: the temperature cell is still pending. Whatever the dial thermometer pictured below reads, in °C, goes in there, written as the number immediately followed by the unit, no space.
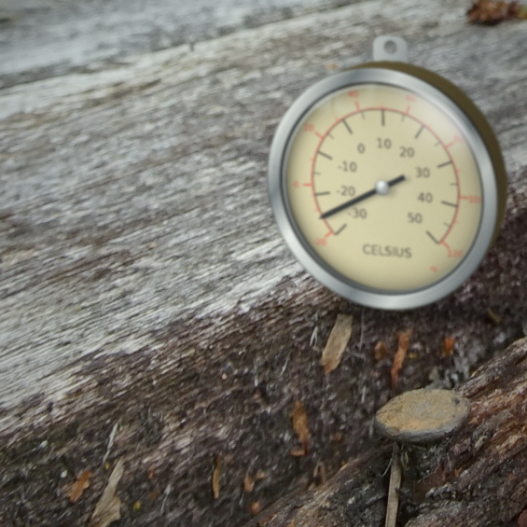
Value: -25°C
